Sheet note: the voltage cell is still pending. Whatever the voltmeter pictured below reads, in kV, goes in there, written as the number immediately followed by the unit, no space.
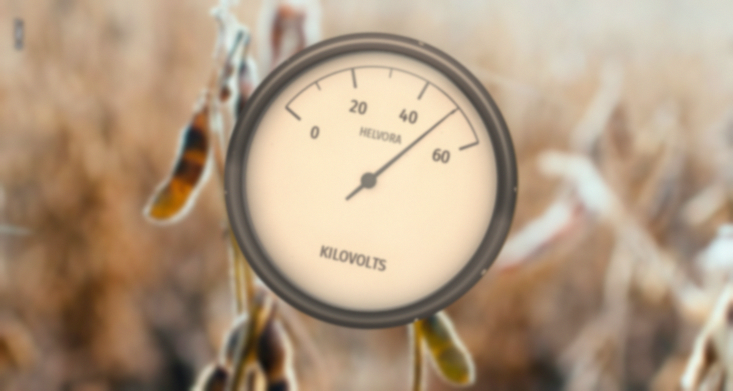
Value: 50kV
